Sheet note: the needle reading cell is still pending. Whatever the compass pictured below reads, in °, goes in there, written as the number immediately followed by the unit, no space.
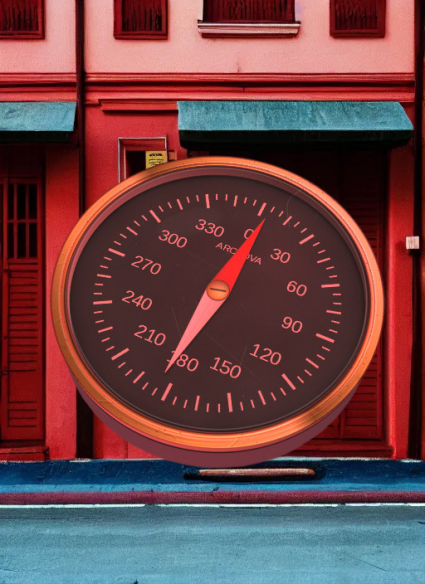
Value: 5°
